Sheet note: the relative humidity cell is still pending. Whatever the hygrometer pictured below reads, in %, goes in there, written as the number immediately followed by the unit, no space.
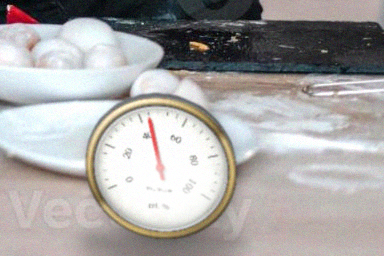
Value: 44%
